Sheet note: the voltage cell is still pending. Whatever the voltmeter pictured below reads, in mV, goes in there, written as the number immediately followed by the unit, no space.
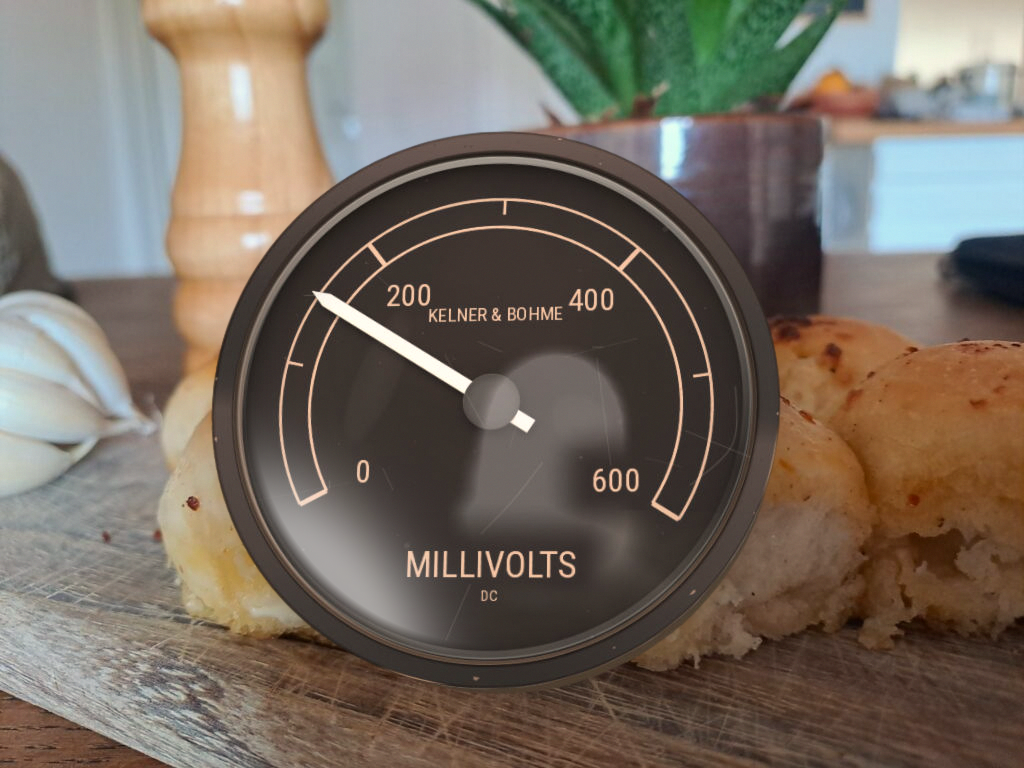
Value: 150mV
